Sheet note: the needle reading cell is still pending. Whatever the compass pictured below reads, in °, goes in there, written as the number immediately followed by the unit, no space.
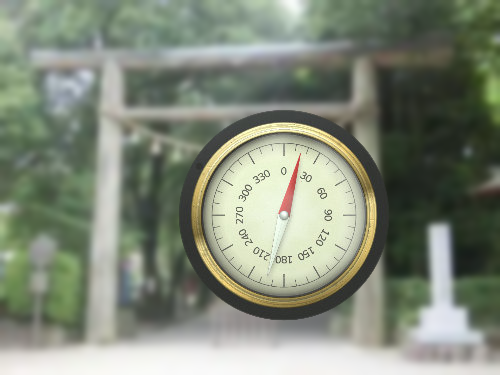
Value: 15°
